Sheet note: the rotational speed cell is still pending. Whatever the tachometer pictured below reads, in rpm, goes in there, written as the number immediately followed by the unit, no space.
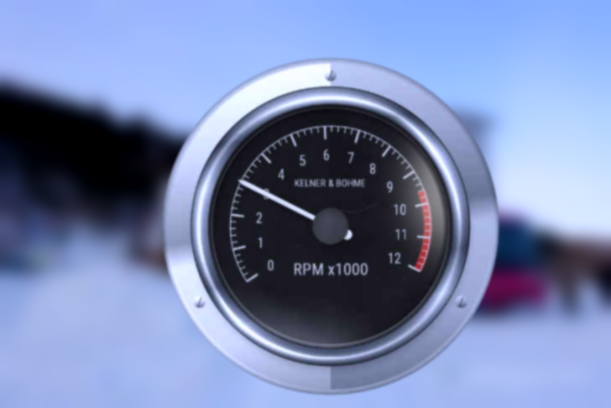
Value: 3000rpm
